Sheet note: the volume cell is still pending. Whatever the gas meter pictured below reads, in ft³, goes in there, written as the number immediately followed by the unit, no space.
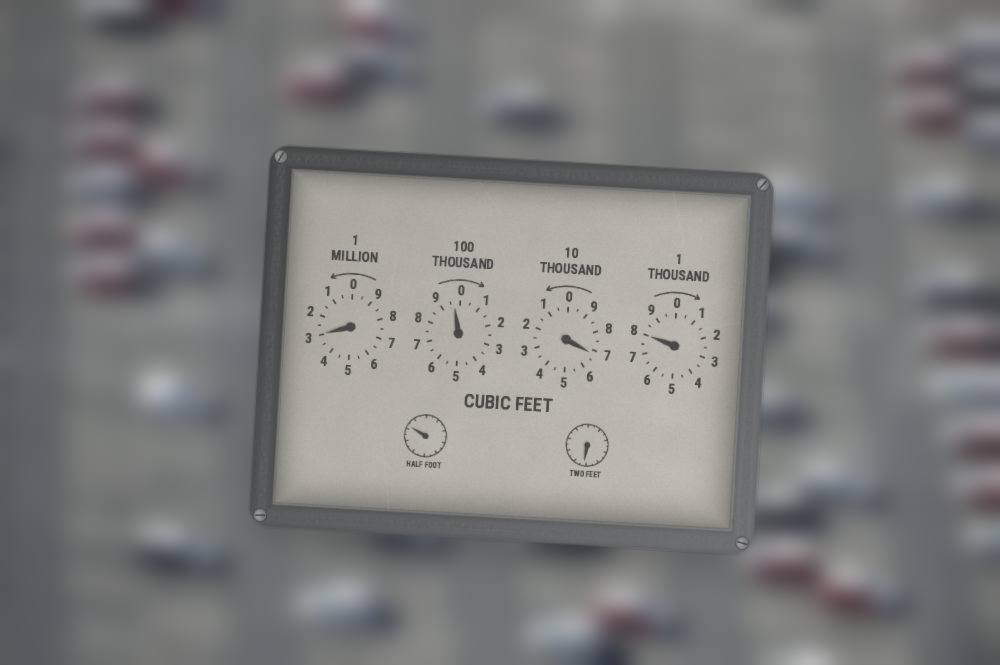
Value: 296800ft³
